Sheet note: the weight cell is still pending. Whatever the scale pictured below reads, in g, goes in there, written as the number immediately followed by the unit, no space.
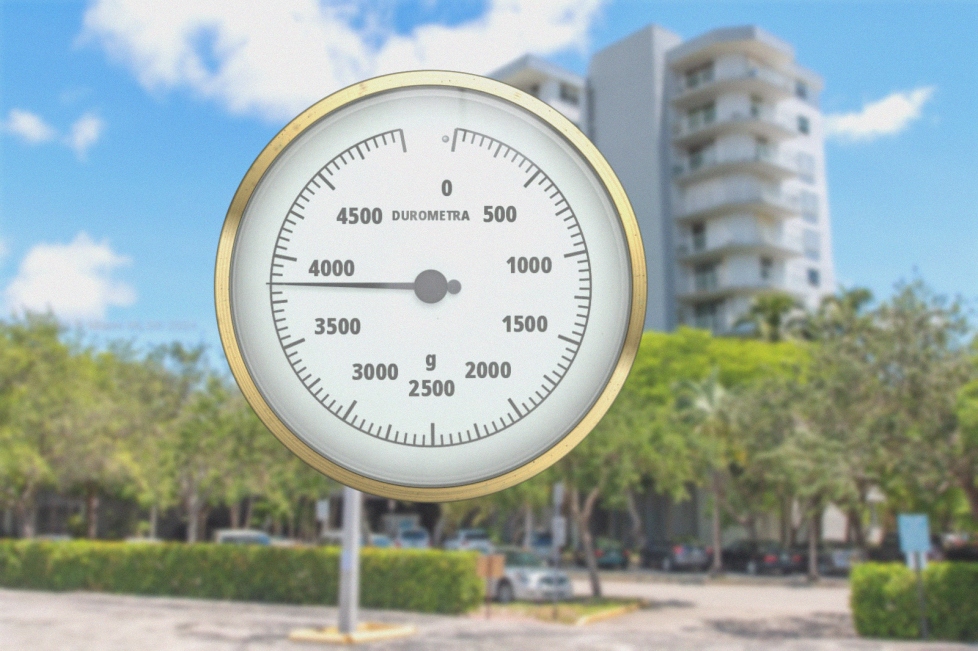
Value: 3850g
